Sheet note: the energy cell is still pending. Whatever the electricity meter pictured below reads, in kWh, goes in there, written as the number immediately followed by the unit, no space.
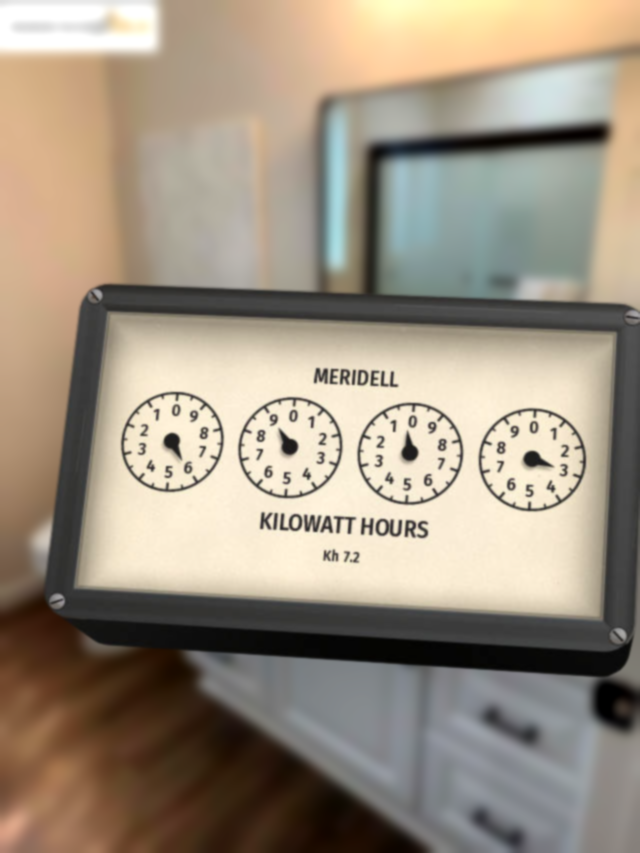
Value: 5903kWh
